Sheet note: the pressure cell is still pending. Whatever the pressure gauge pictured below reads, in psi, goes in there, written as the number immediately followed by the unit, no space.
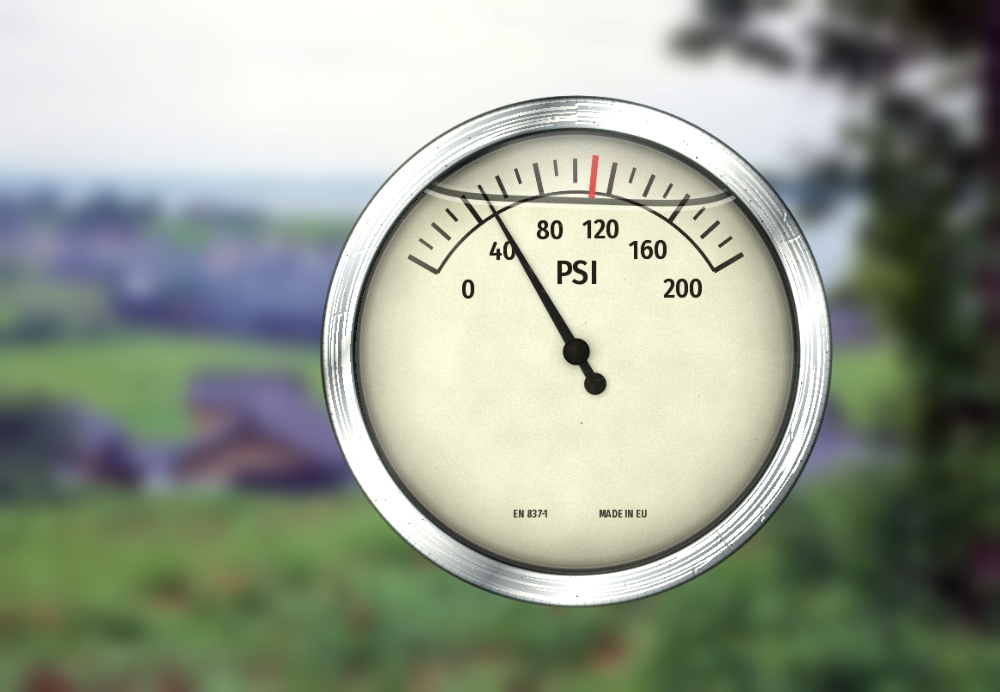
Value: 50psi
